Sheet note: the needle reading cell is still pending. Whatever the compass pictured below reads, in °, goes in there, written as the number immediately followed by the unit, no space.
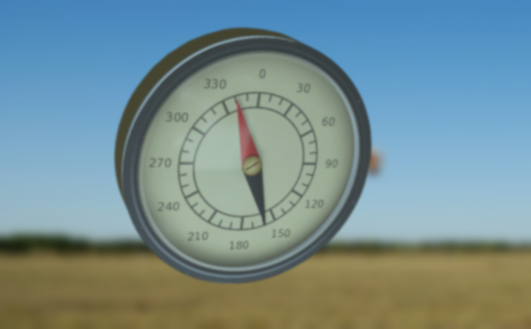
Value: 340°
